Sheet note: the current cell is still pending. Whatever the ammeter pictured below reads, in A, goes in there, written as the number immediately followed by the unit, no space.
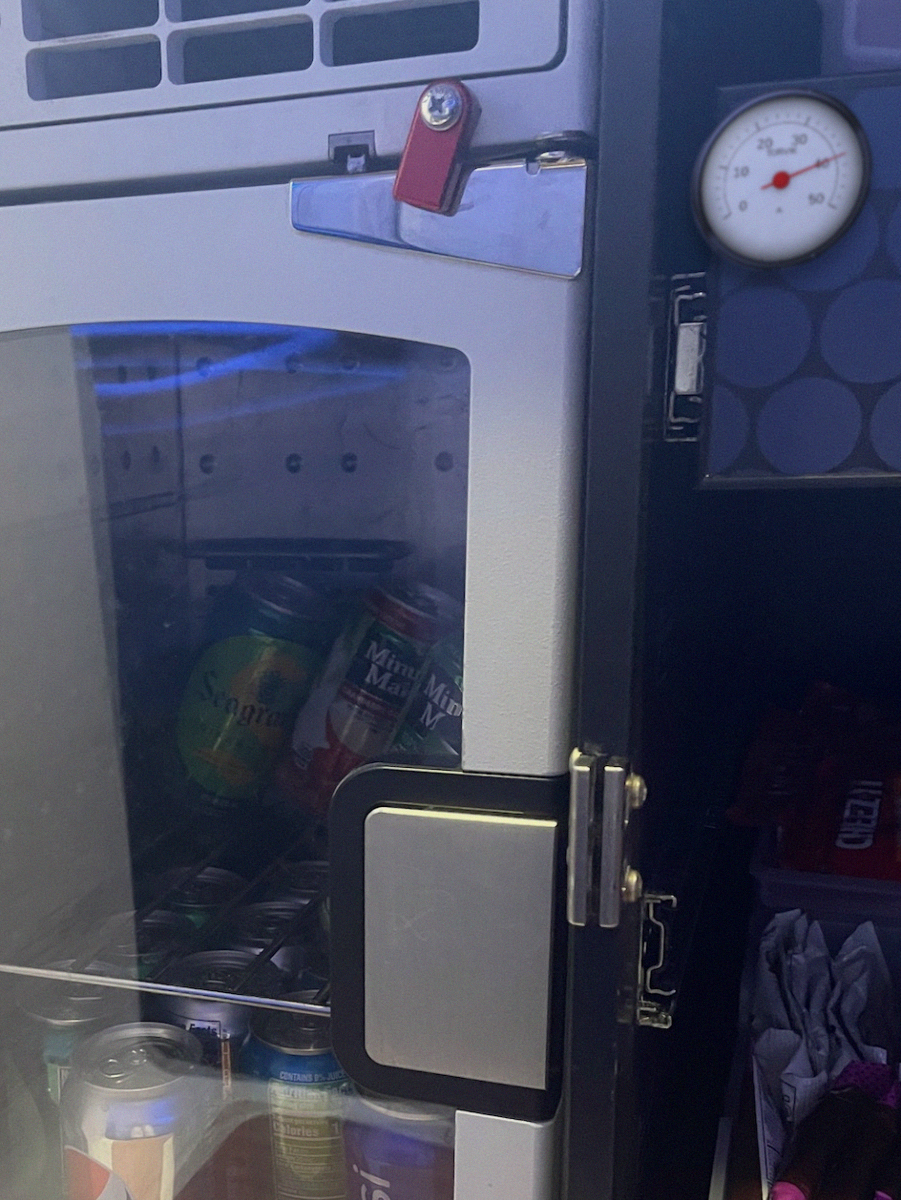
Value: 40A
